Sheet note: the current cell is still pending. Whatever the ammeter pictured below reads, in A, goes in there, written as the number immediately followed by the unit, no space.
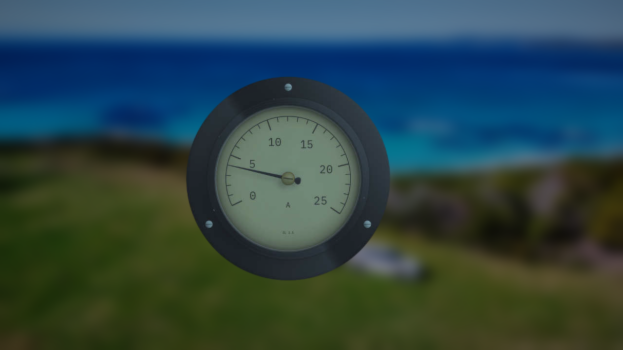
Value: 4A
